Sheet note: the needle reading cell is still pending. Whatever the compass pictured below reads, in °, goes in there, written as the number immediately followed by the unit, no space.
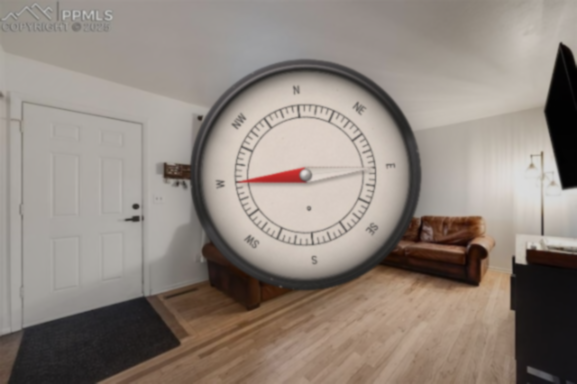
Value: 270°
